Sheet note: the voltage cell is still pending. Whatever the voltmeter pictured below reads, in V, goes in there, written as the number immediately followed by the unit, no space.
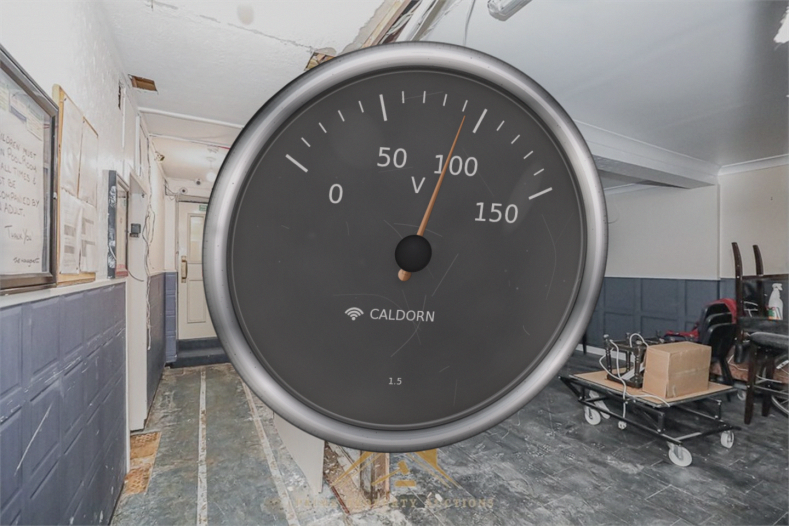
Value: 90V
